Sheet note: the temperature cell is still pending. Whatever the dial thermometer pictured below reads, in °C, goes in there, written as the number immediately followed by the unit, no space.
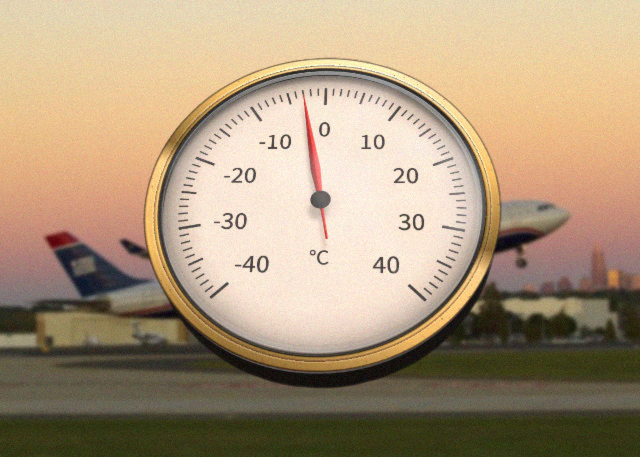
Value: -3°C
